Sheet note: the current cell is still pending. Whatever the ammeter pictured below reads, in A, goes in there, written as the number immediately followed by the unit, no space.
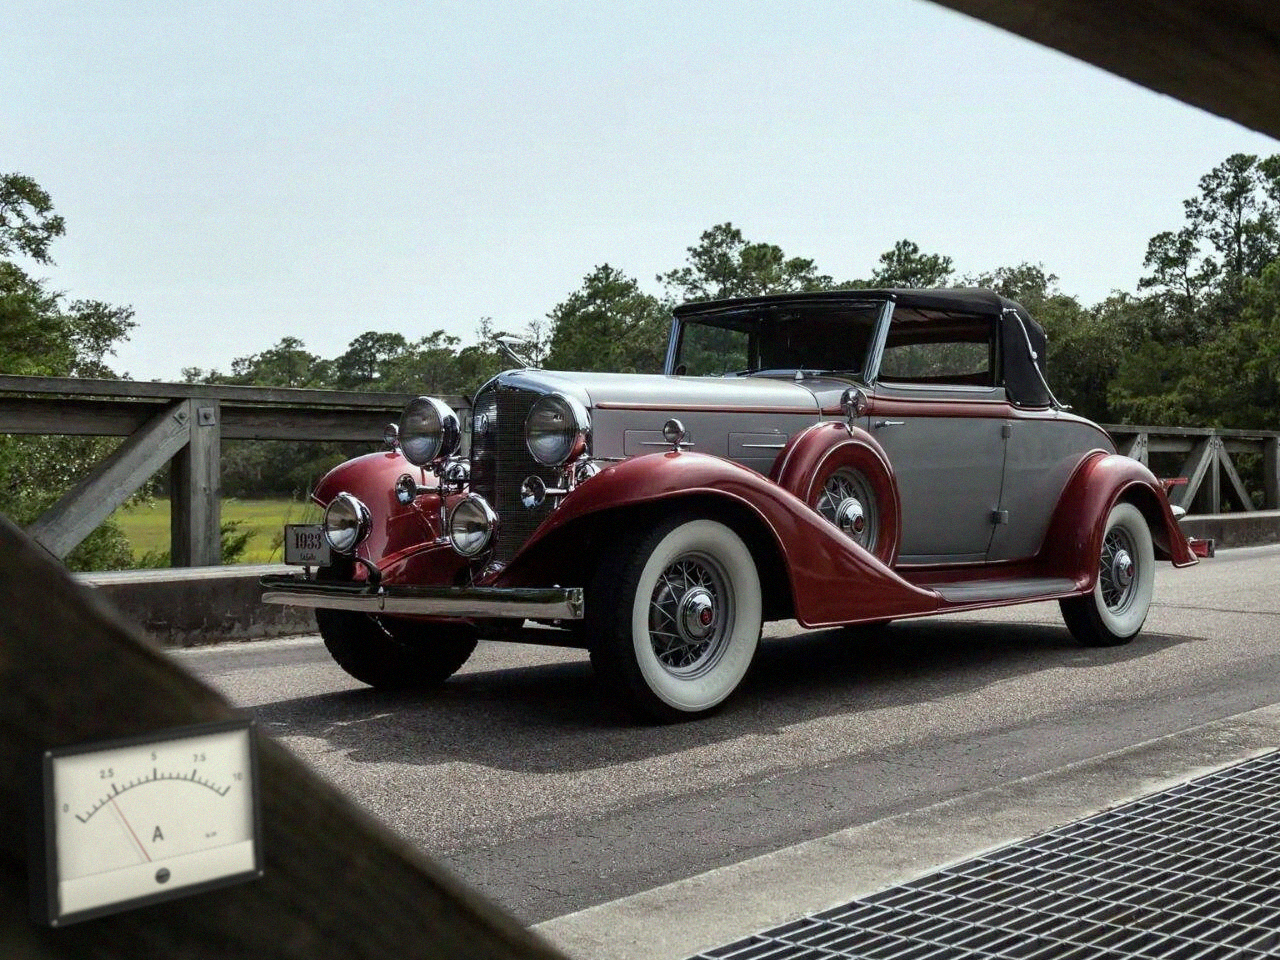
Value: 2A
